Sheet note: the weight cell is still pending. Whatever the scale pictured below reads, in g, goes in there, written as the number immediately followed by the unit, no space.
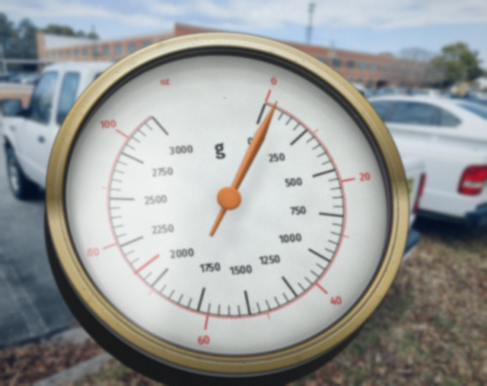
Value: 50g
